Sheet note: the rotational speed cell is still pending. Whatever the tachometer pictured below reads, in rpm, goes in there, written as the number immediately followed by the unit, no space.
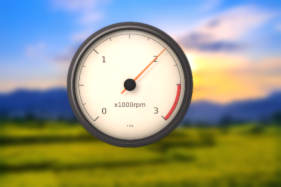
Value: 2000rpm
